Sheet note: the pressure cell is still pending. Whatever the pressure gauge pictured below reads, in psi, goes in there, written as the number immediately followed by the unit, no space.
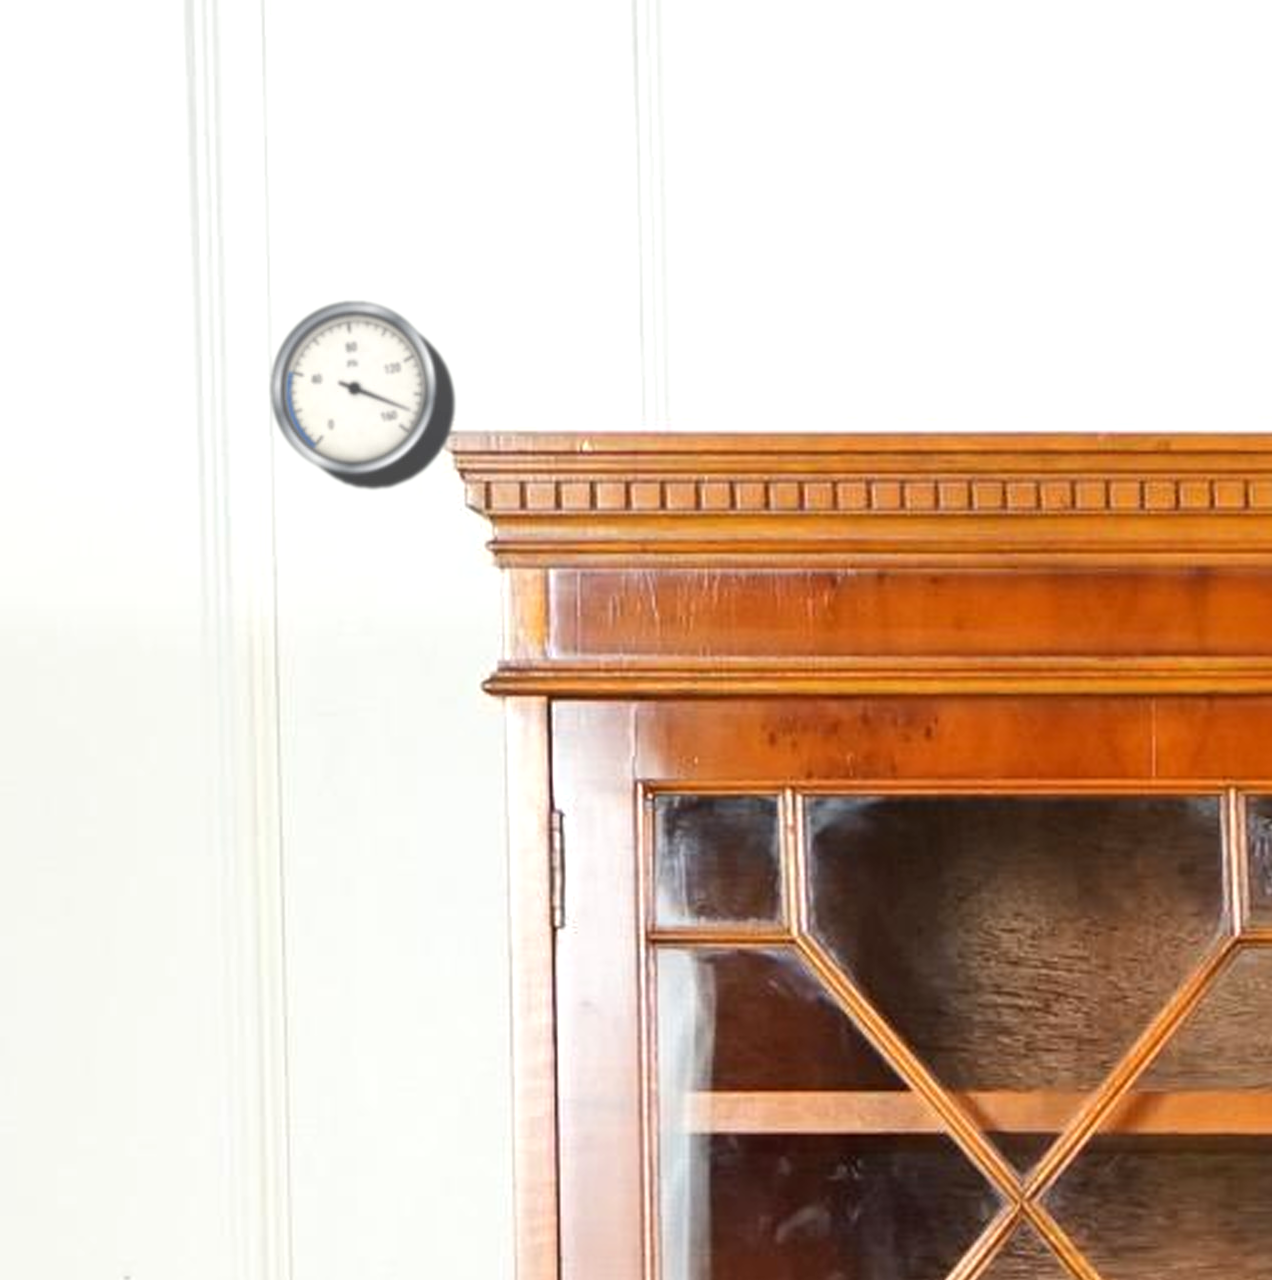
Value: 150psi
